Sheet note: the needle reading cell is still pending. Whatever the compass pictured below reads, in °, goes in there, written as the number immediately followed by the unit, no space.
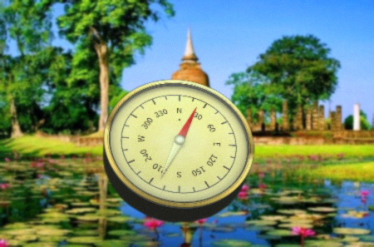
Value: 22.5°
